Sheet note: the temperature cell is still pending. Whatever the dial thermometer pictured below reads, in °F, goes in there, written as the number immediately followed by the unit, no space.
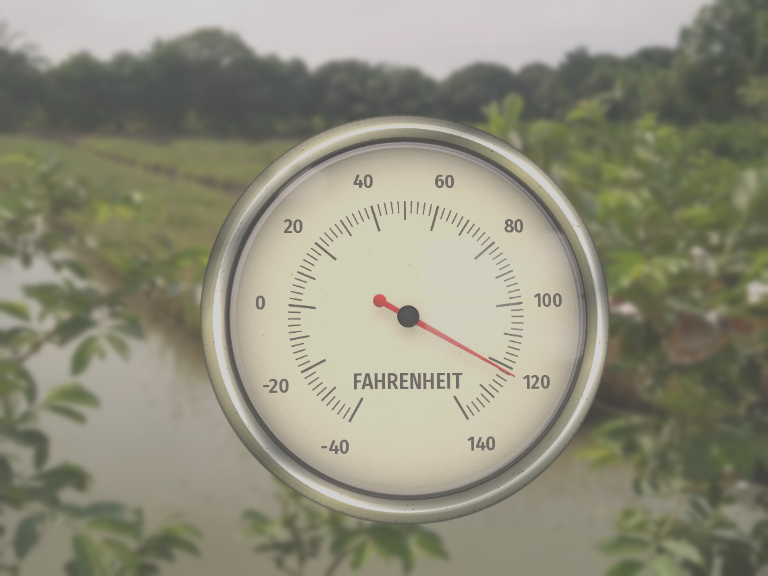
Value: 122°F
